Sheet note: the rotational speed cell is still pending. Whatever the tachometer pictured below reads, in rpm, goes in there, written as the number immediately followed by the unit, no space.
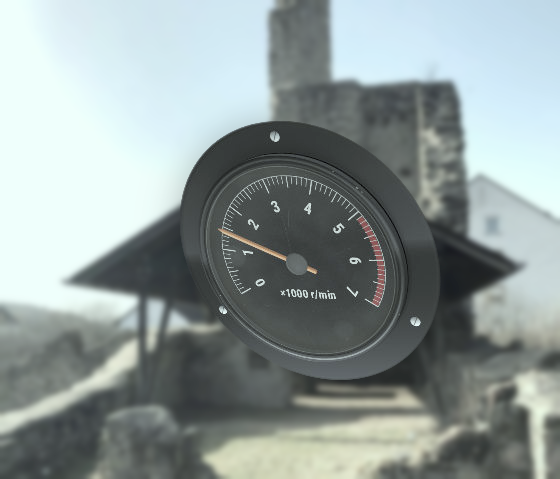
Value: 1500rpm
